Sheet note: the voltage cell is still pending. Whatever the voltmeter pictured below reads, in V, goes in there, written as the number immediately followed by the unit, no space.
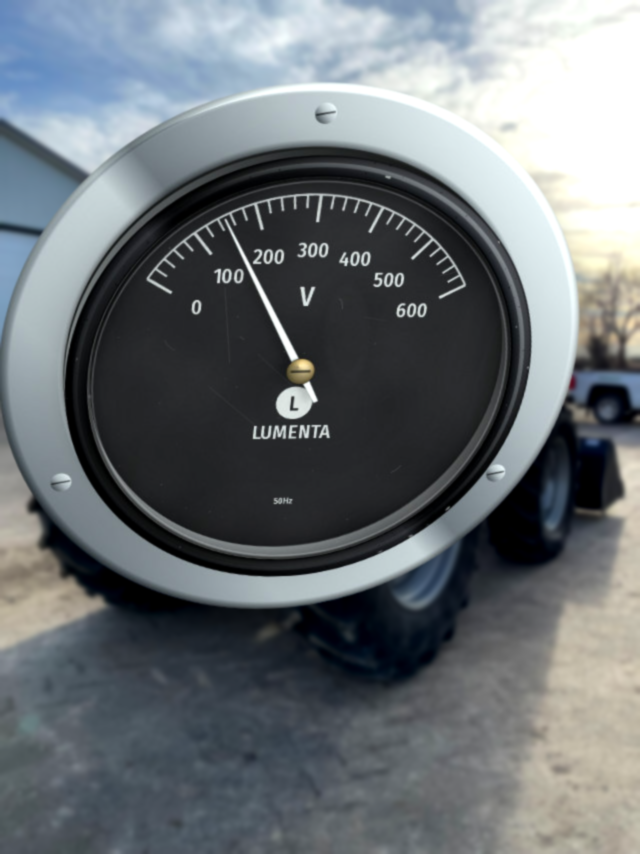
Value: 150V
